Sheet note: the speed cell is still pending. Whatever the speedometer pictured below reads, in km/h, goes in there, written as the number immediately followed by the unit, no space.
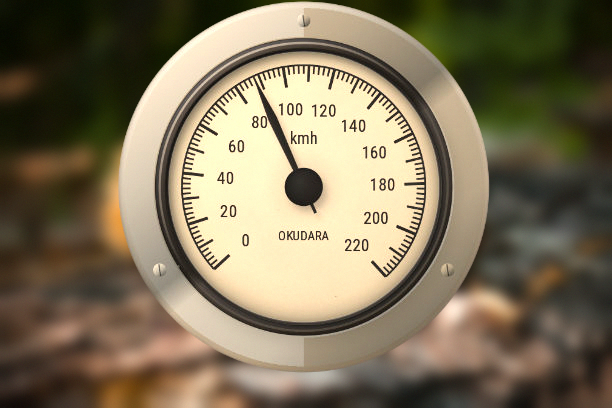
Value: 88km/h
